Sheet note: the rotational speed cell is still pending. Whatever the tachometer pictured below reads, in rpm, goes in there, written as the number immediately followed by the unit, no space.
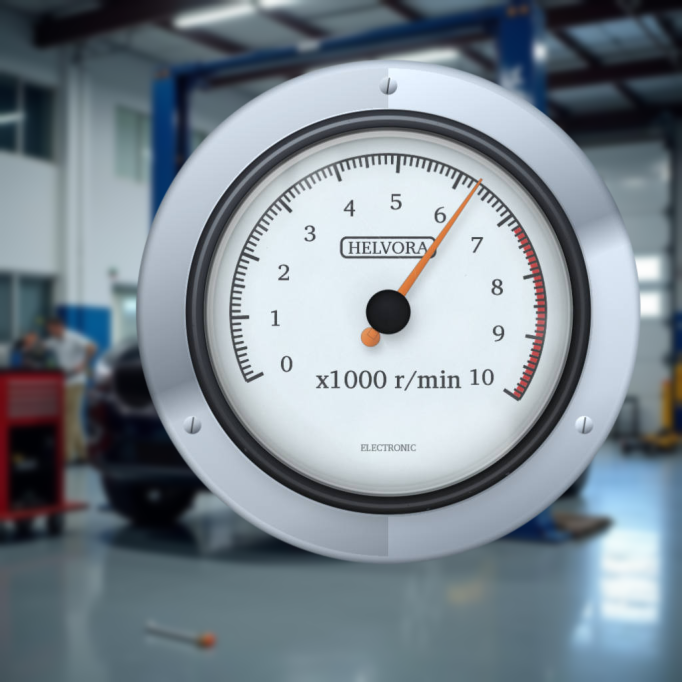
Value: 6300rpm
